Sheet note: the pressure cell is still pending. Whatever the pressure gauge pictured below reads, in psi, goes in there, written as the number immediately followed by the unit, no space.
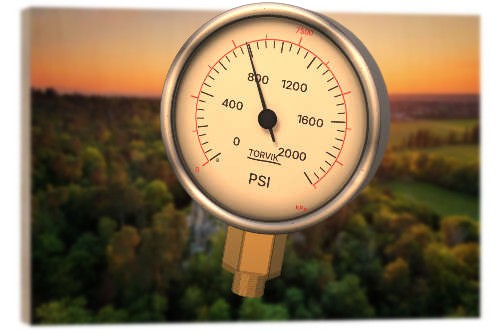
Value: 800psi
